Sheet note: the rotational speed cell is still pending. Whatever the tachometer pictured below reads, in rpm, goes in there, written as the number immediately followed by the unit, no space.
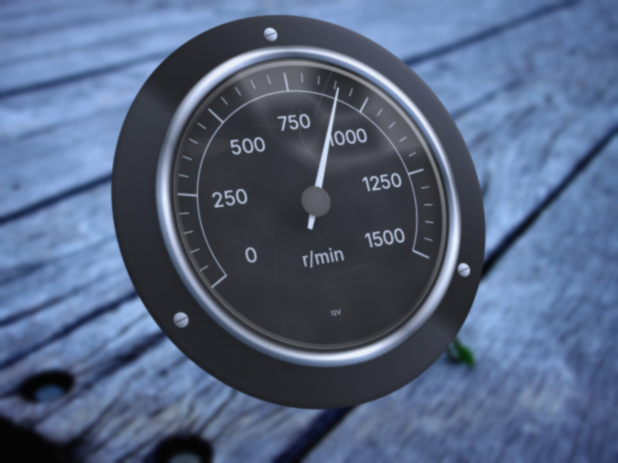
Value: 900rpm
